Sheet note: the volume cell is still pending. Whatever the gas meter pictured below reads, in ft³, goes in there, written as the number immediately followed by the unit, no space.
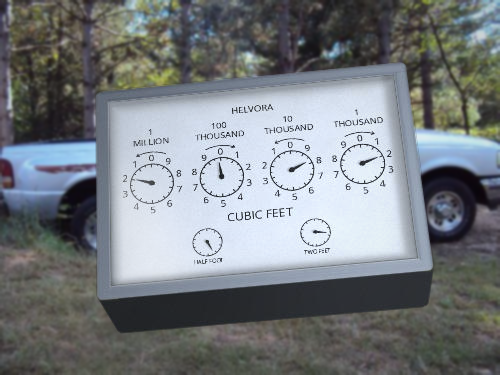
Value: 198200ft³
